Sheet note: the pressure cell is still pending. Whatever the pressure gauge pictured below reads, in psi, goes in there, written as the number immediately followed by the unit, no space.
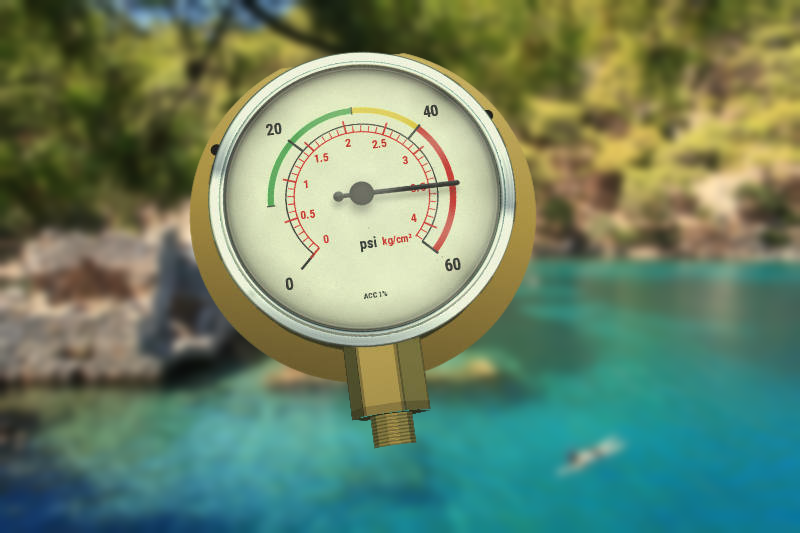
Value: 50psi
